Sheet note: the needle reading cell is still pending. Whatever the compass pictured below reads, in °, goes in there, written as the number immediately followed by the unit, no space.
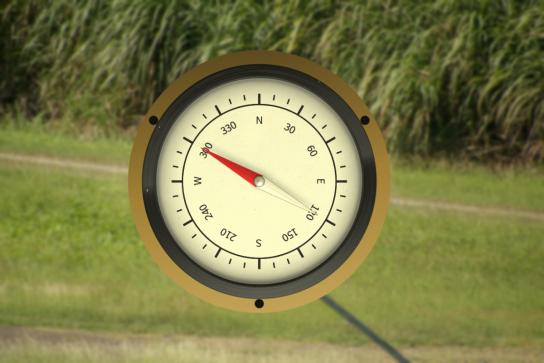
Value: 300°
